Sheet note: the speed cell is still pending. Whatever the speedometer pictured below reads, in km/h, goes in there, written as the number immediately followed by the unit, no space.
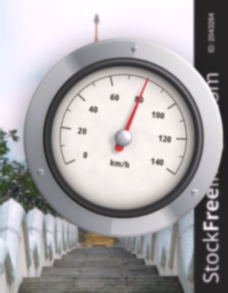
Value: 80km/h
